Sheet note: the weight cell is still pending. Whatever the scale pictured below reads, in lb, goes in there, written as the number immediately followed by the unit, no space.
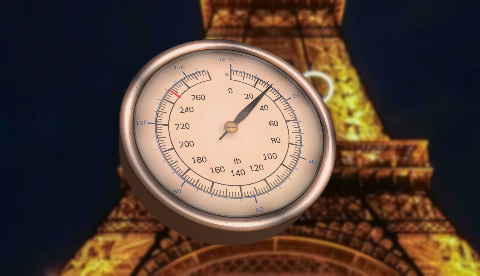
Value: 30lb
